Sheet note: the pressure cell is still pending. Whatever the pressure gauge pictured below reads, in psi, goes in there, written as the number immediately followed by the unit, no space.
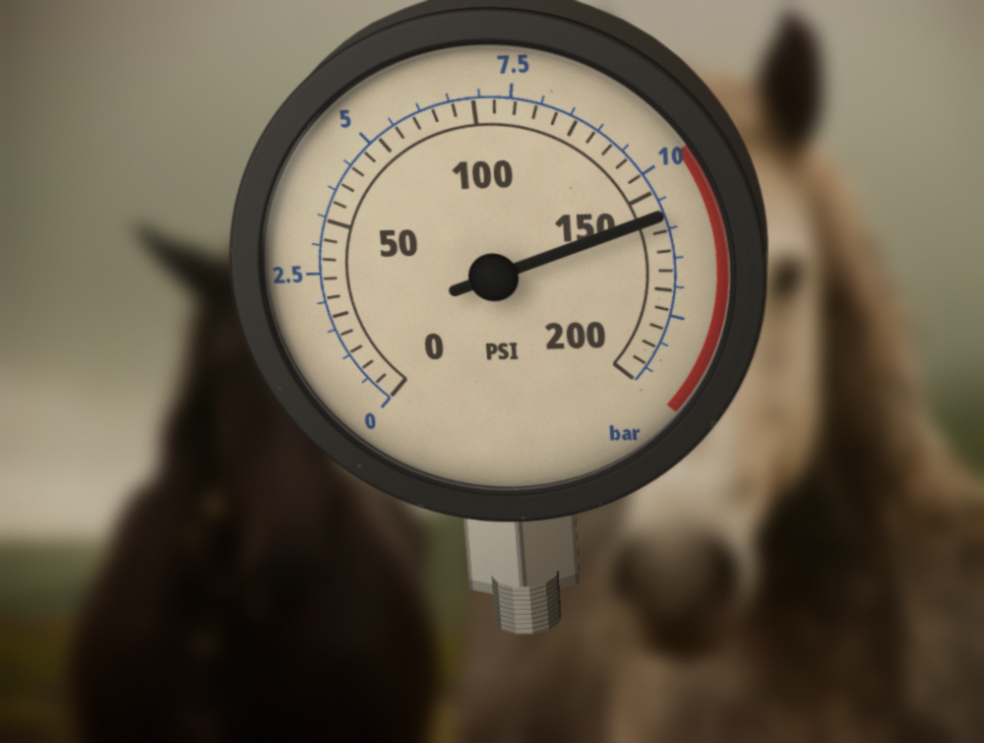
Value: 155psi
